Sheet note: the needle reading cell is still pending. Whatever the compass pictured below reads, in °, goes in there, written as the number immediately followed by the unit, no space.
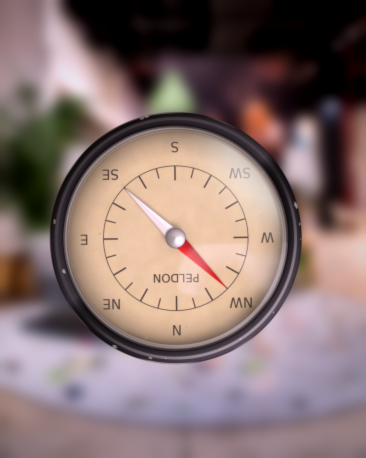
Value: 315°
